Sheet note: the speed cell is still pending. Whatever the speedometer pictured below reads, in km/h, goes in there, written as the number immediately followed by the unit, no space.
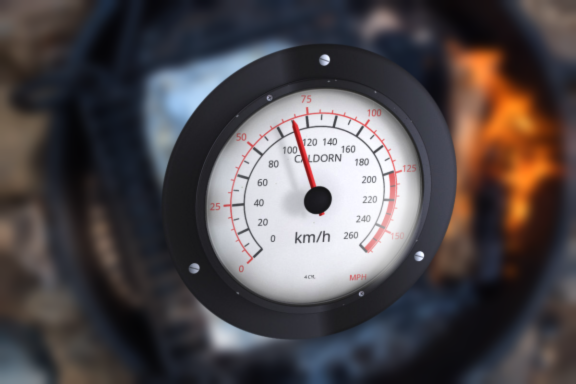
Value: 110km/h
